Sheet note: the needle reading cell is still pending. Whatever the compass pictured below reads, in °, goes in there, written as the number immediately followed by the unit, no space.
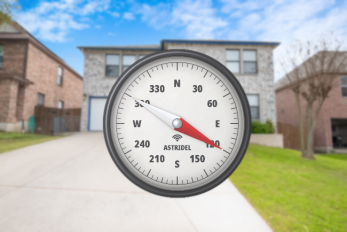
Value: 120°
